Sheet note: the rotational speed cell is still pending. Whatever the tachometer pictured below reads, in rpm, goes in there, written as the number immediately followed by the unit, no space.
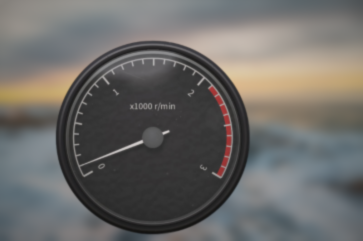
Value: 100rpm
